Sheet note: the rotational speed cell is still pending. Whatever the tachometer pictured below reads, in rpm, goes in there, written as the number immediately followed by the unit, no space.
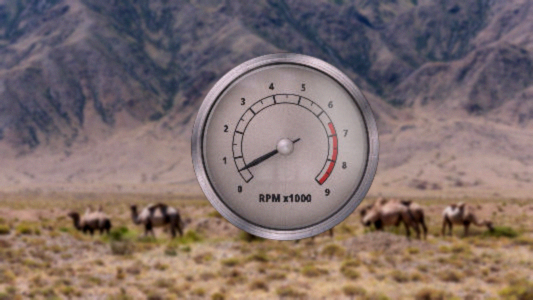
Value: 500rpm
